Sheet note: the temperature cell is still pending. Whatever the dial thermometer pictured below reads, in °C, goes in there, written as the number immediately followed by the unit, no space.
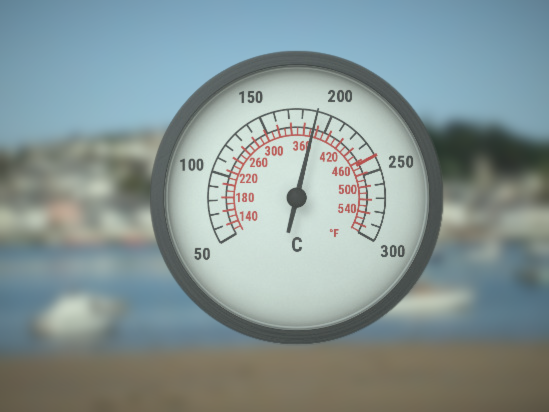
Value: 190°C
